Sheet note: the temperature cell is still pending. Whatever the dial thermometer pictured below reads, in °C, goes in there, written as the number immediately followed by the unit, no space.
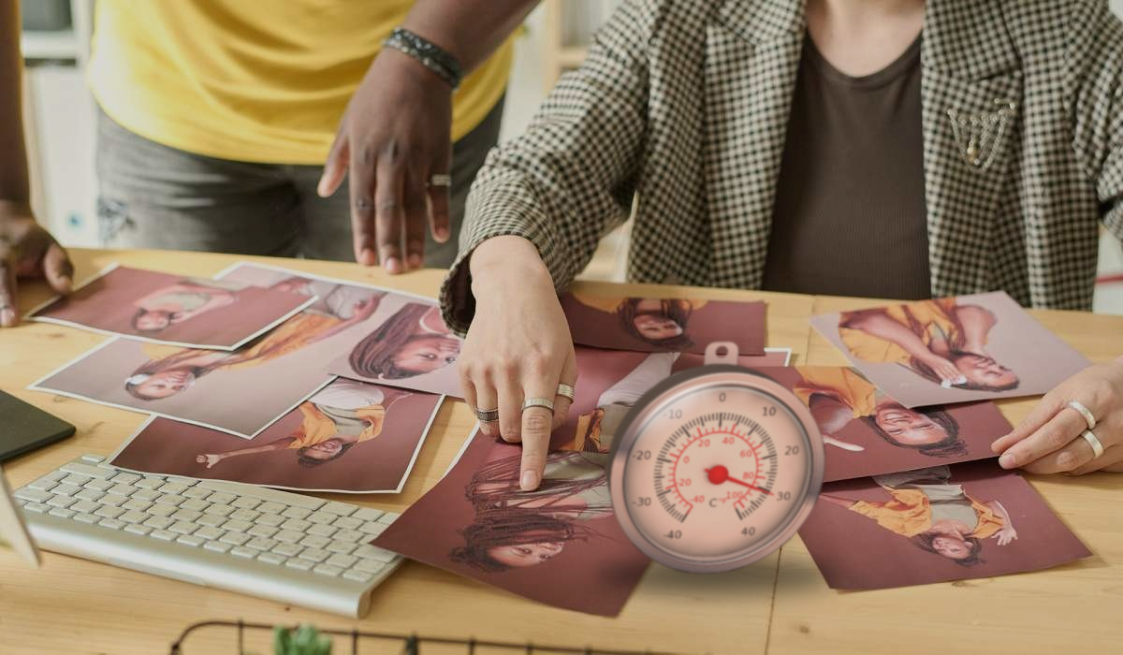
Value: 30°C
